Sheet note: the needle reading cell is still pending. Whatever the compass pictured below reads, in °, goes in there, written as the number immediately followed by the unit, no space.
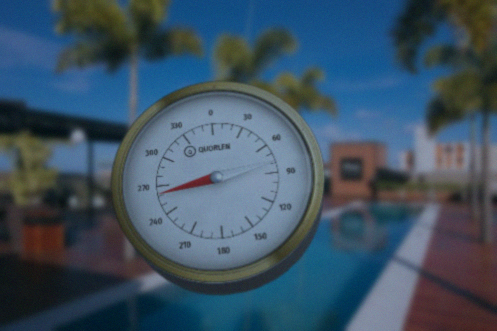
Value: 260°
